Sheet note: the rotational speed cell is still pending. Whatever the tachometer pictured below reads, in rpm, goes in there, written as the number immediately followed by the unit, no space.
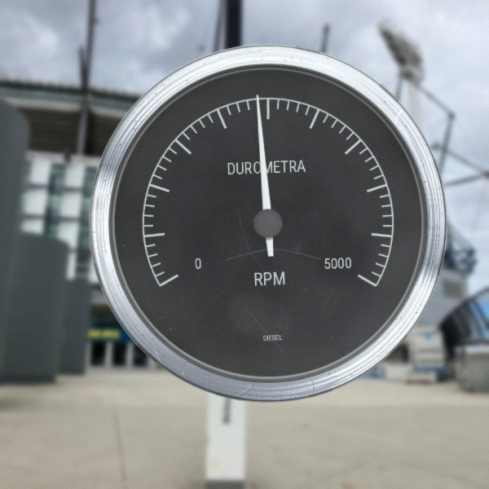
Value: 2400rpm
